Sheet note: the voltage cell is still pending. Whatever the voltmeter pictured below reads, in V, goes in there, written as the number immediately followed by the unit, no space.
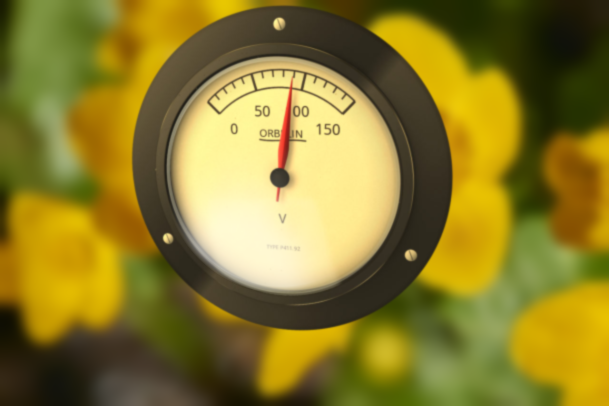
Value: 90V
